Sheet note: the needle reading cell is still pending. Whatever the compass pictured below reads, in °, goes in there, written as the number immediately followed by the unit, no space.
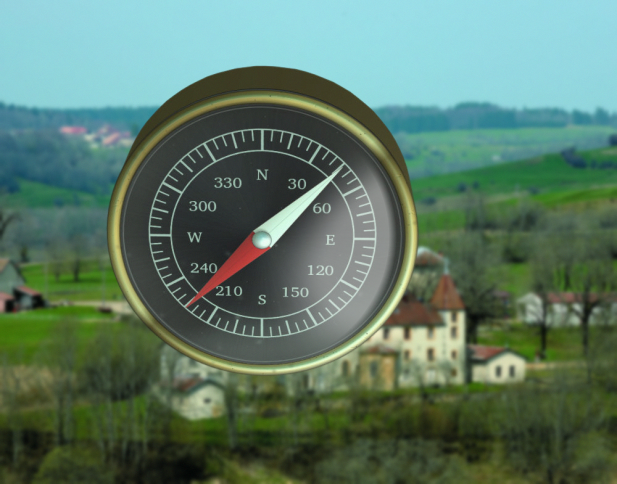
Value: 225°
